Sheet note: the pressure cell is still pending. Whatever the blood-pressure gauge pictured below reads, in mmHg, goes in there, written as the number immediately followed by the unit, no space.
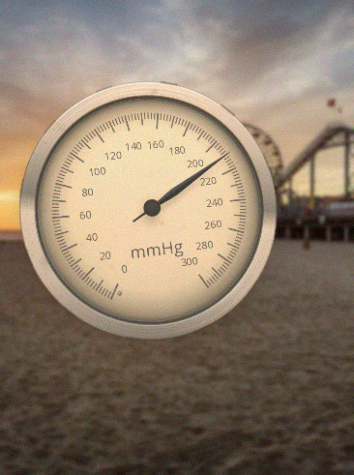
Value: 210mmHg
